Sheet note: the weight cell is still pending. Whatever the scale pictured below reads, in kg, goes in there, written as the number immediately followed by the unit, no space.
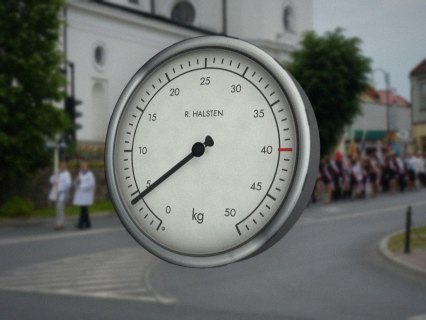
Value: 4kg
